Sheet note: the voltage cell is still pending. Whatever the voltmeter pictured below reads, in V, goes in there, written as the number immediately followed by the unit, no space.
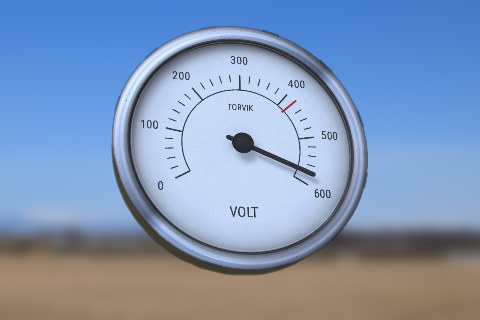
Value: 580V
